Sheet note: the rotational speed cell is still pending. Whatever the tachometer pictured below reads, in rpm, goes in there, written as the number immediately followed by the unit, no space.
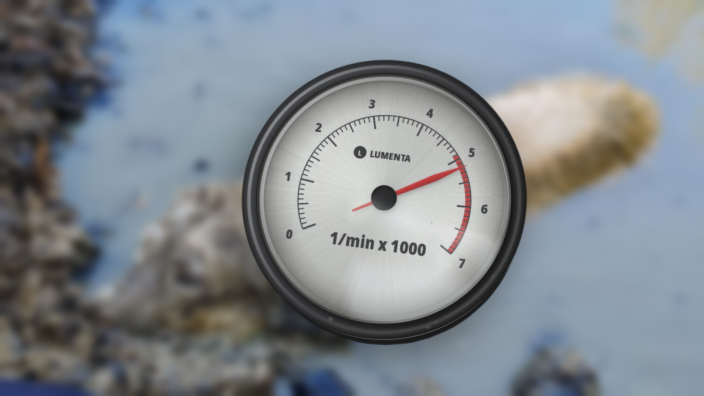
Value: 5200rpm
